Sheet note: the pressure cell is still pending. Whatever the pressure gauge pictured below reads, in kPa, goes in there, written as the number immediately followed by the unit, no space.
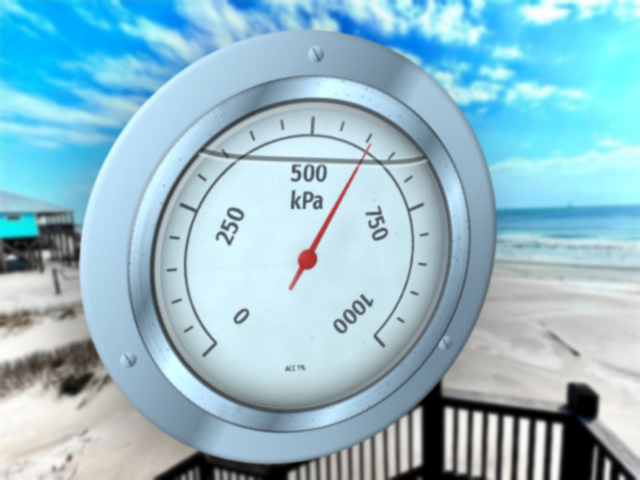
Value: 600kPa
